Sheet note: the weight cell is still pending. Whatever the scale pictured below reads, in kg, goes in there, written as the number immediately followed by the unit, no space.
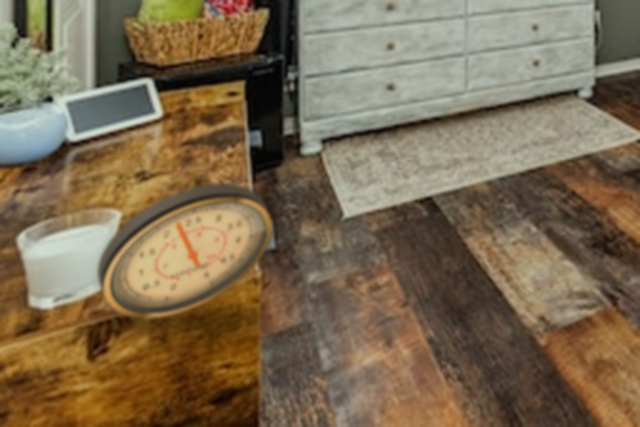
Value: 2.25kg
